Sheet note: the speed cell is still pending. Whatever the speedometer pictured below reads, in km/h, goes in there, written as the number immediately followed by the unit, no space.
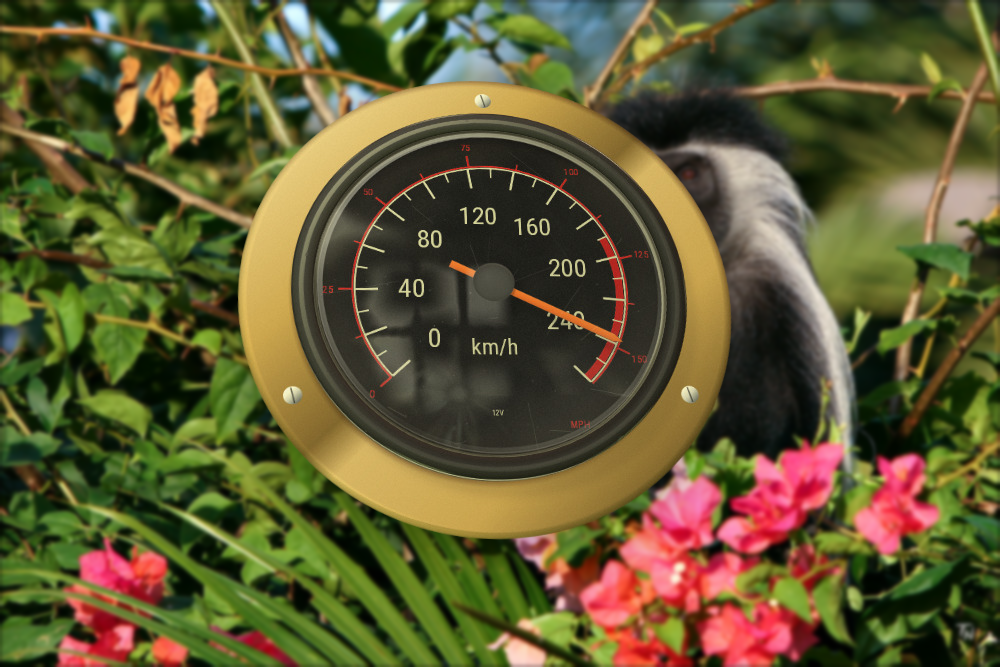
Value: 240km/h
